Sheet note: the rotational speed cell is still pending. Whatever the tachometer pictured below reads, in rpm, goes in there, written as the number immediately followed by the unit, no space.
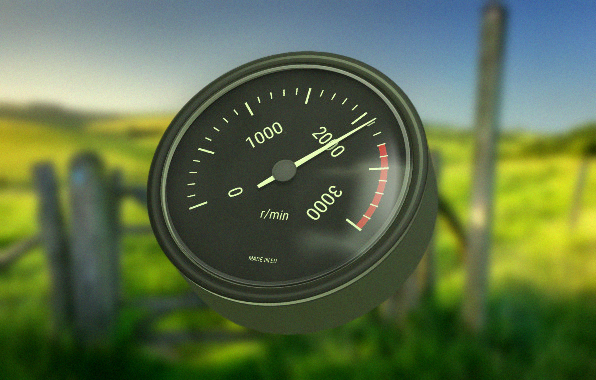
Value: 2100rpm
